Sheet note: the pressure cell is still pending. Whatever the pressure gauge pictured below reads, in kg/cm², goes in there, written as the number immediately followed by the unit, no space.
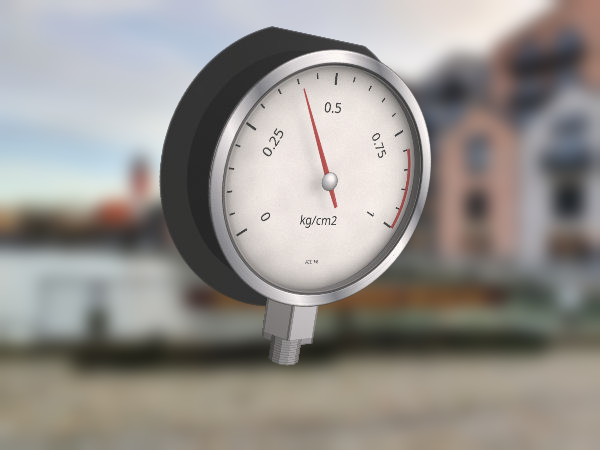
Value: 0.4kg/cm²
